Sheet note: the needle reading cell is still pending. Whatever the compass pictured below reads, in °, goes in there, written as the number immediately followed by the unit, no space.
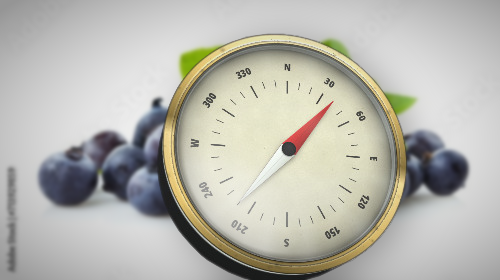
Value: 40°
